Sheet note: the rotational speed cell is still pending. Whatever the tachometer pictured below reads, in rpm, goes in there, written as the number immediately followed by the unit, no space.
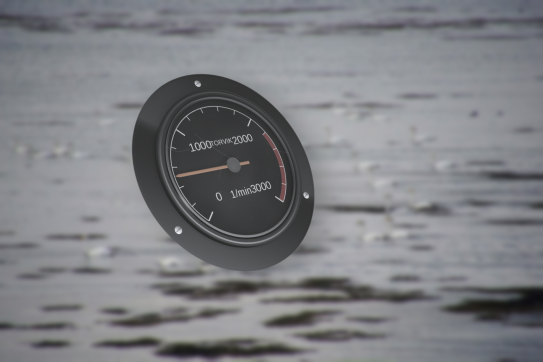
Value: 500rpm
